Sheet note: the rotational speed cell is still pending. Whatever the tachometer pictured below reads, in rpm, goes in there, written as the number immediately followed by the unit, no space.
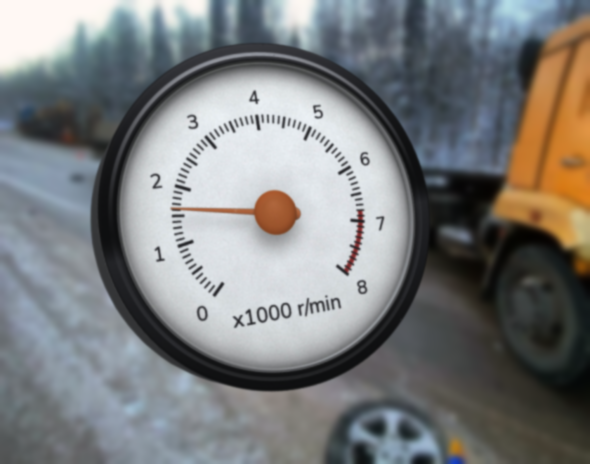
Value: 1600rpm
